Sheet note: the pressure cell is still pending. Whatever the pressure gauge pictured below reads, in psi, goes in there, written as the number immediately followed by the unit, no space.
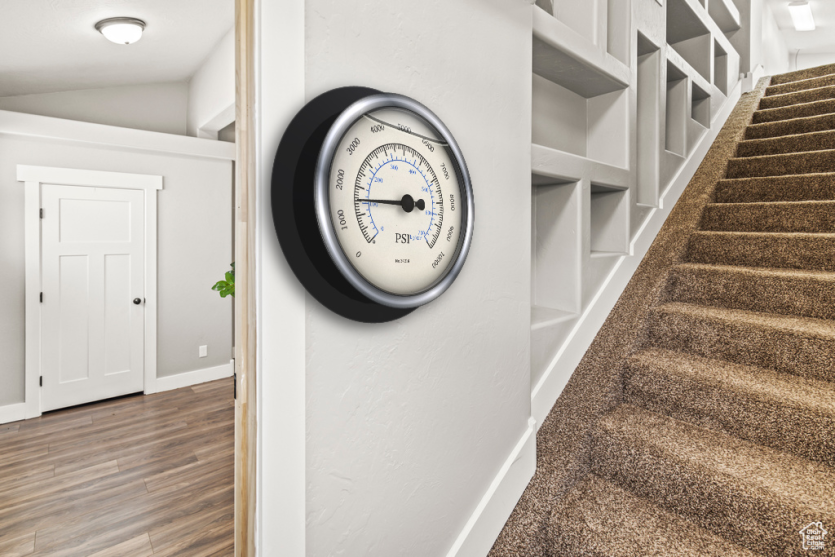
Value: 1500psi
